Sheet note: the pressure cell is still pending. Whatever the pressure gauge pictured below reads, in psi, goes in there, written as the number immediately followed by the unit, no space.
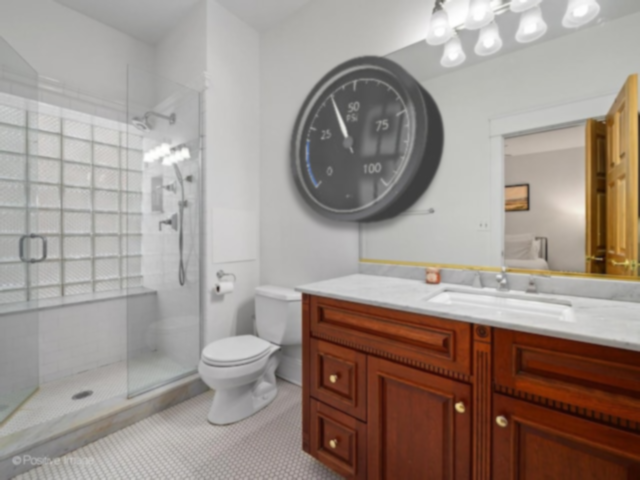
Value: 40psi
